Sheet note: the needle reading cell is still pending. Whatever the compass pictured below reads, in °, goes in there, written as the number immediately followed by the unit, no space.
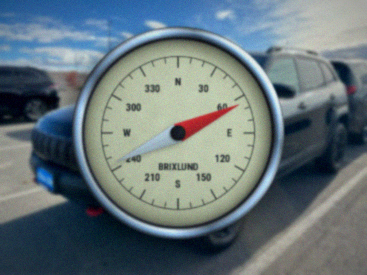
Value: 65°
